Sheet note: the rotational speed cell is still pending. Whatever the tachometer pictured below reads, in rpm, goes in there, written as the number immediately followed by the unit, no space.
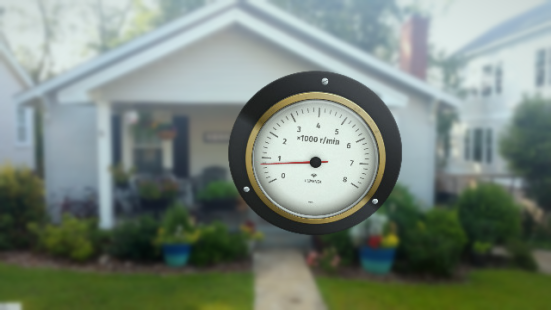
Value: 800rpm
